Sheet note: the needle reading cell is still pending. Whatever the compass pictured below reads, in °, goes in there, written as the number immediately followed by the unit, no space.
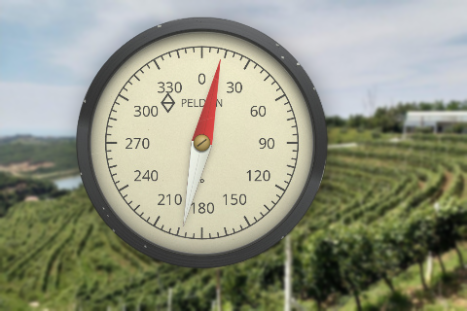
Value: 12.5°
